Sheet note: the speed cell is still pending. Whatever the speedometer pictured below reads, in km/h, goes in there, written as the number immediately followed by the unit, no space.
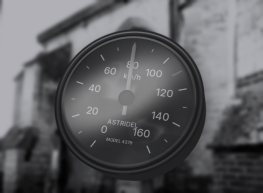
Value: 80km/h
